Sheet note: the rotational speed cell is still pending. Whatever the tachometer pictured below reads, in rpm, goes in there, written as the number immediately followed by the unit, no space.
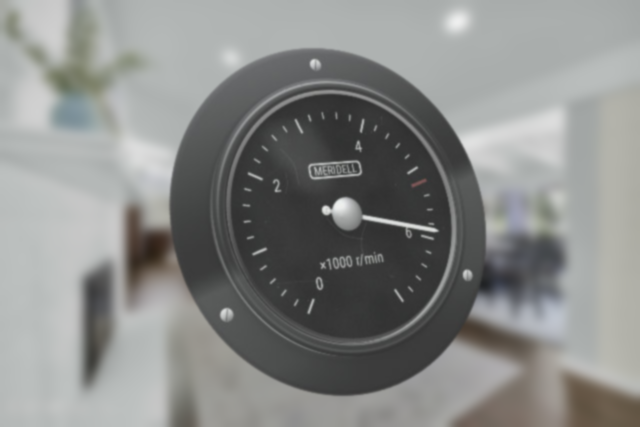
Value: 5900rpm
